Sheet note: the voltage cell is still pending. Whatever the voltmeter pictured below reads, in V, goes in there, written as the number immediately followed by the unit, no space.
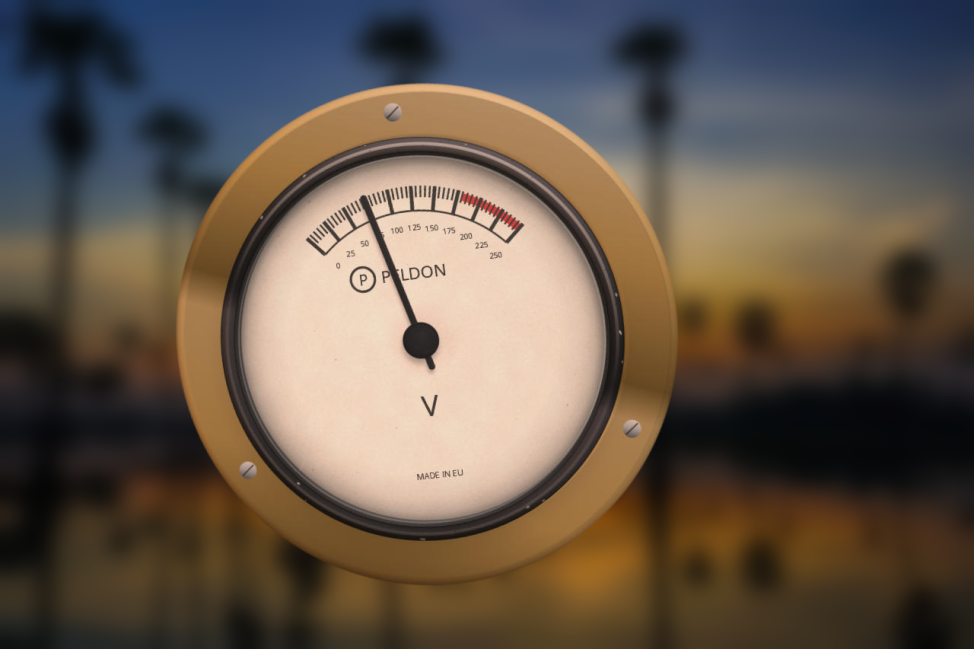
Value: 75V
